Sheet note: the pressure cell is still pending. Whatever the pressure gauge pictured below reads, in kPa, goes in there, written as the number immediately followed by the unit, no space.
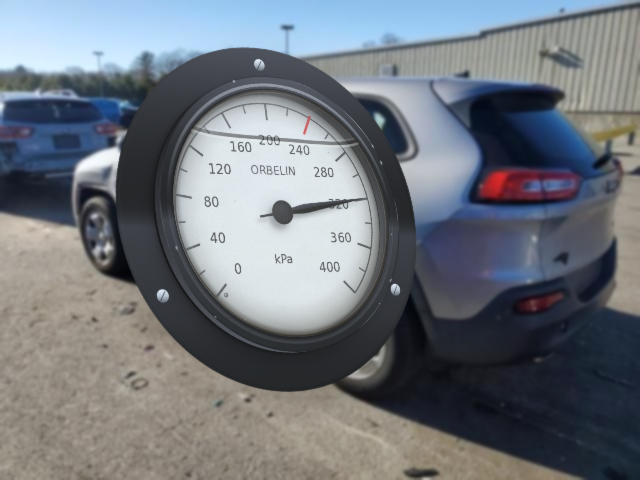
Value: 320kPa
